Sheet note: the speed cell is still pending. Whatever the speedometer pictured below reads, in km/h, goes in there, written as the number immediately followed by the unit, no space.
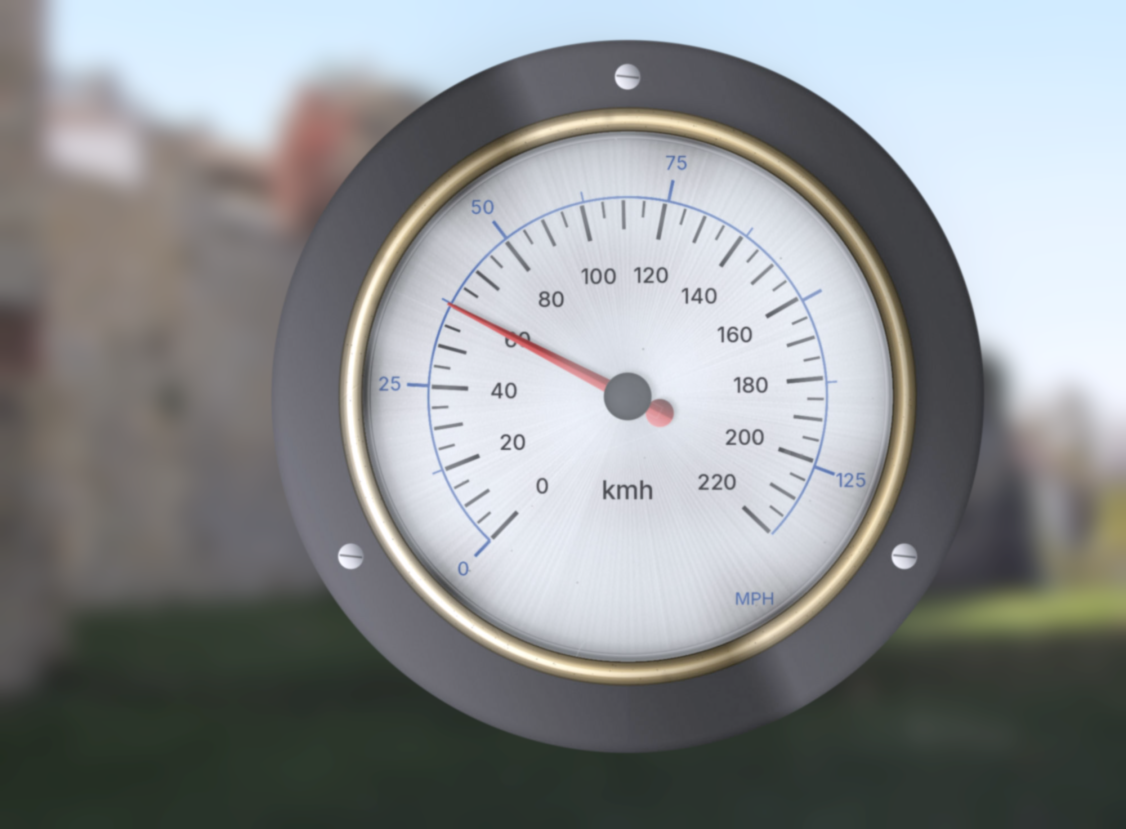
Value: 60km/h
